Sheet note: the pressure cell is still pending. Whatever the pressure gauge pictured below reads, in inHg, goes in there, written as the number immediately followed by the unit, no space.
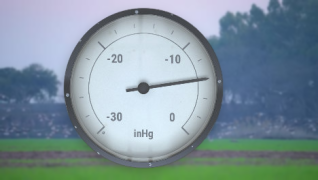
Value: -6inHg
